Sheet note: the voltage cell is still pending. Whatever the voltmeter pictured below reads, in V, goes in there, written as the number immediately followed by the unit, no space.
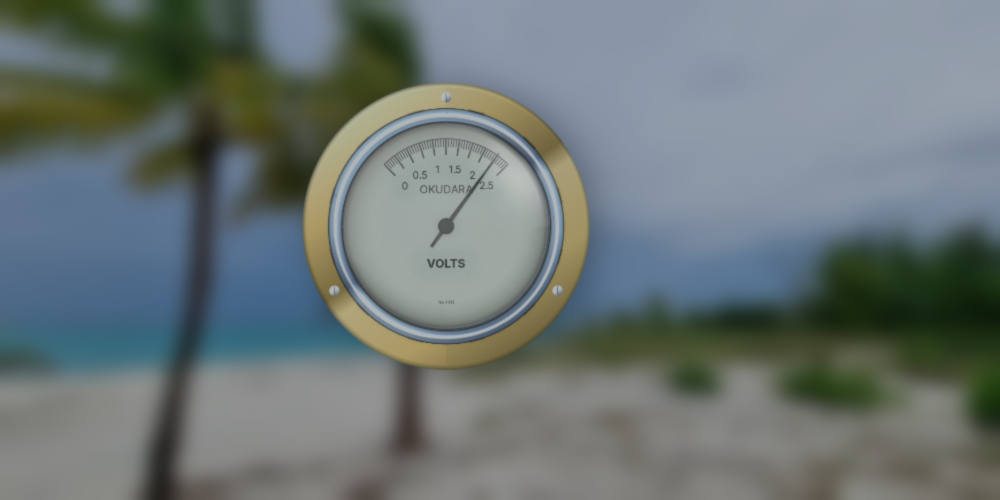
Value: 2.25V
